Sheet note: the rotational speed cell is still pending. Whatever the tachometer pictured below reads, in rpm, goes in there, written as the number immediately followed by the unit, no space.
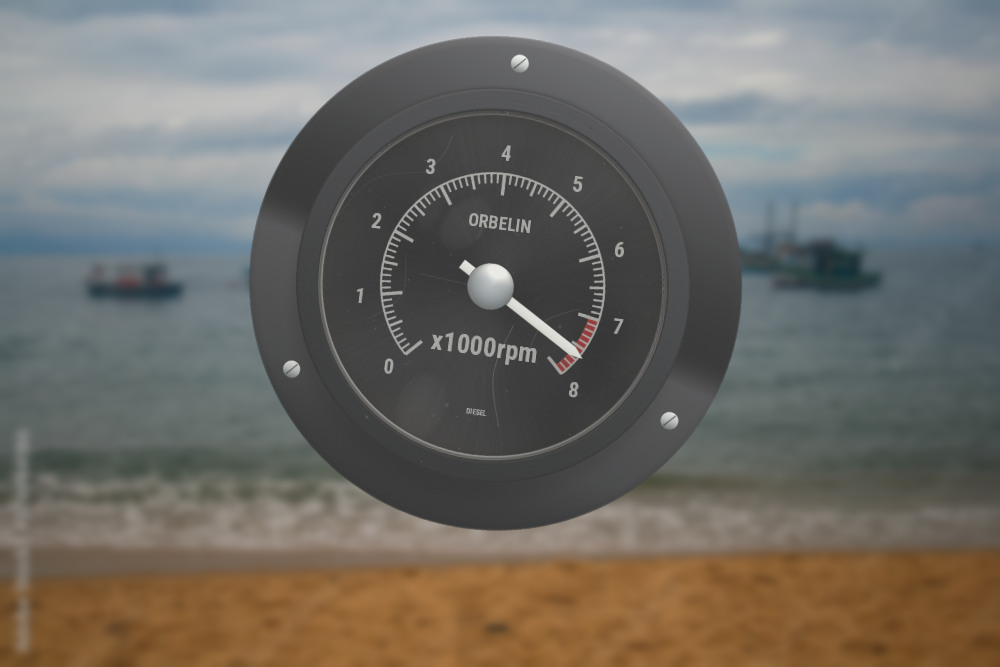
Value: 7600rpm
